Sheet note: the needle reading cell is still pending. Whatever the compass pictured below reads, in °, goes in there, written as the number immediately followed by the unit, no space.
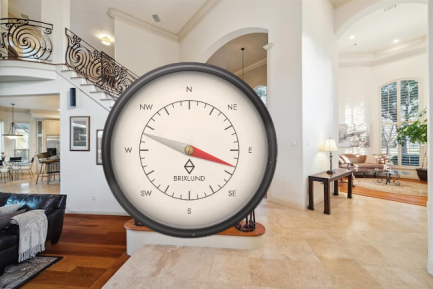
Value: 110°
